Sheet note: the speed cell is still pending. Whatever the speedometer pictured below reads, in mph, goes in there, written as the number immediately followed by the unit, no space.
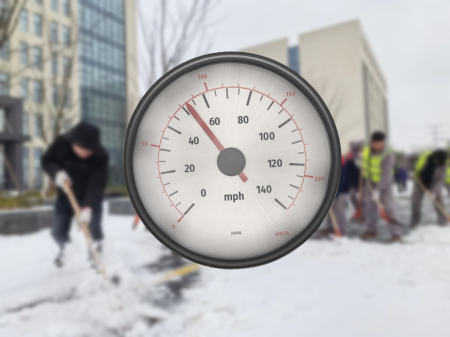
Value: 52.5mph
